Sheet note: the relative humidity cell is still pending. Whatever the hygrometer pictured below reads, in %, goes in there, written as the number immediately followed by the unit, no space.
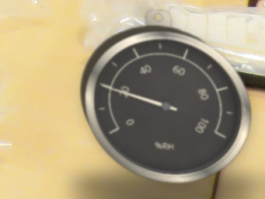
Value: 20%
